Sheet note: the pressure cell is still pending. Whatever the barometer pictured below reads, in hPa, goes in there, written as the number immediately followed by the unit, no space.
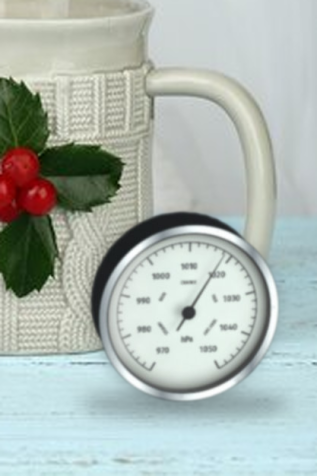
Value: 1018hPa
